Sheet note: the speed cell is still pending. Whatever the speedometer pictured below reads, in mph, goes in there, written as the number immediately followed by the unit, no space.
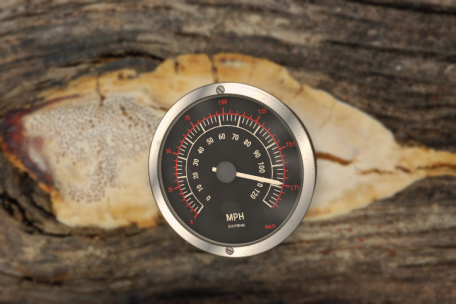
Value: 108mph
